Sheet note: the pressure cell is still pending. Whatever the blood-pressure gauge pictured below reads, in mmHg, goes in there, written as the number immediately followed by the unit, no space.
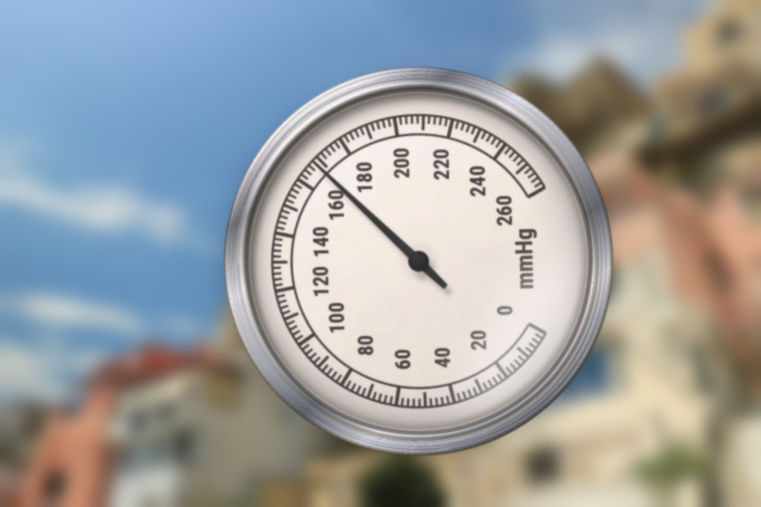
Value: 168mmHg
